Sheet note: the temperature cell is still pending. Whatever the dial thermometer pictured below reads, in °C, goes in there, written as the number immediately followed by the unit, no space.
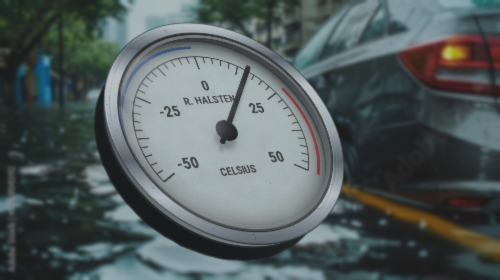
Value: 15°C
